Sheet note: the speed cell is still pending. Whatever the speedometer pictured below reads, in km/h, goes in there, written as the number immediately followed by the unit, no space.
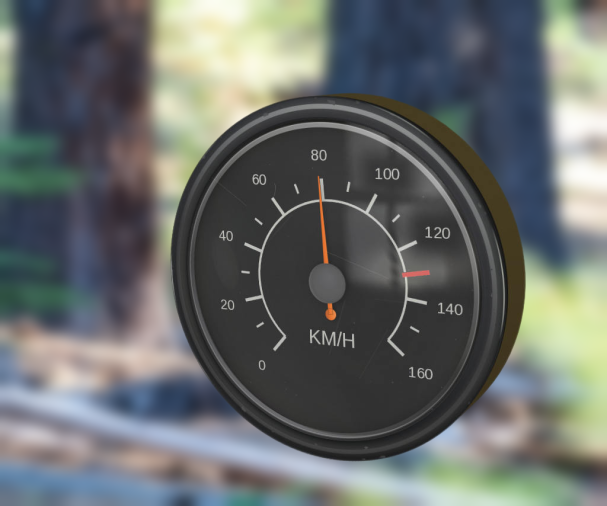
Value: 80km/h
